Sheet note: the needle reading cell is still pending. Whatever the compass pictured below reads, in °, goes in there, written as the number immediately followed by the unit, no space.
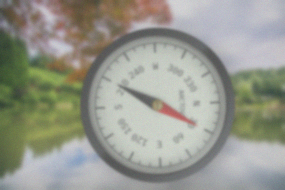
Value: 30°
